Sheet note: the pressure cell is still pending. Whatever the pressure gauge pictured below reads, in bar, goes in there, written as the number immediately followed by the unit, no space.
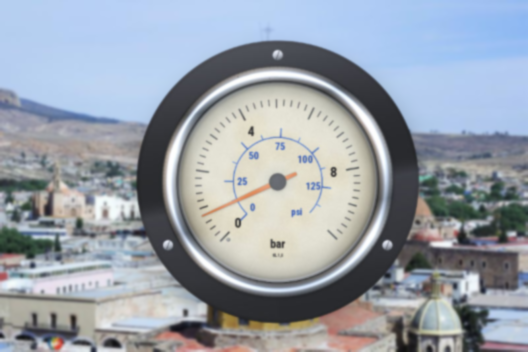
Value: 0.8bar
